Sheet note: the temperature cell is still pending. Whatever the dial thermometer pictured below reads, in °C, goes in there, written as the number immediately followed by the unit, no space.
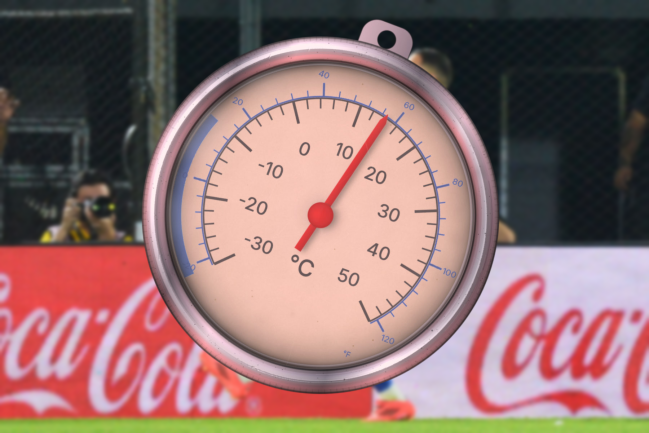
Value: 14°C
